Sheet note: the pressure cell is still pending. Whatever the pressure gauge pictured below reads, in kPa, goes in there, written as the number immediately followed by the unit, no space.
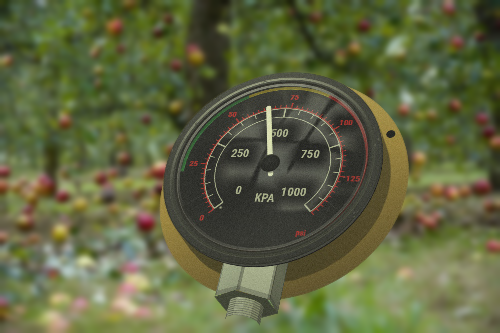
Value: 450kPa
